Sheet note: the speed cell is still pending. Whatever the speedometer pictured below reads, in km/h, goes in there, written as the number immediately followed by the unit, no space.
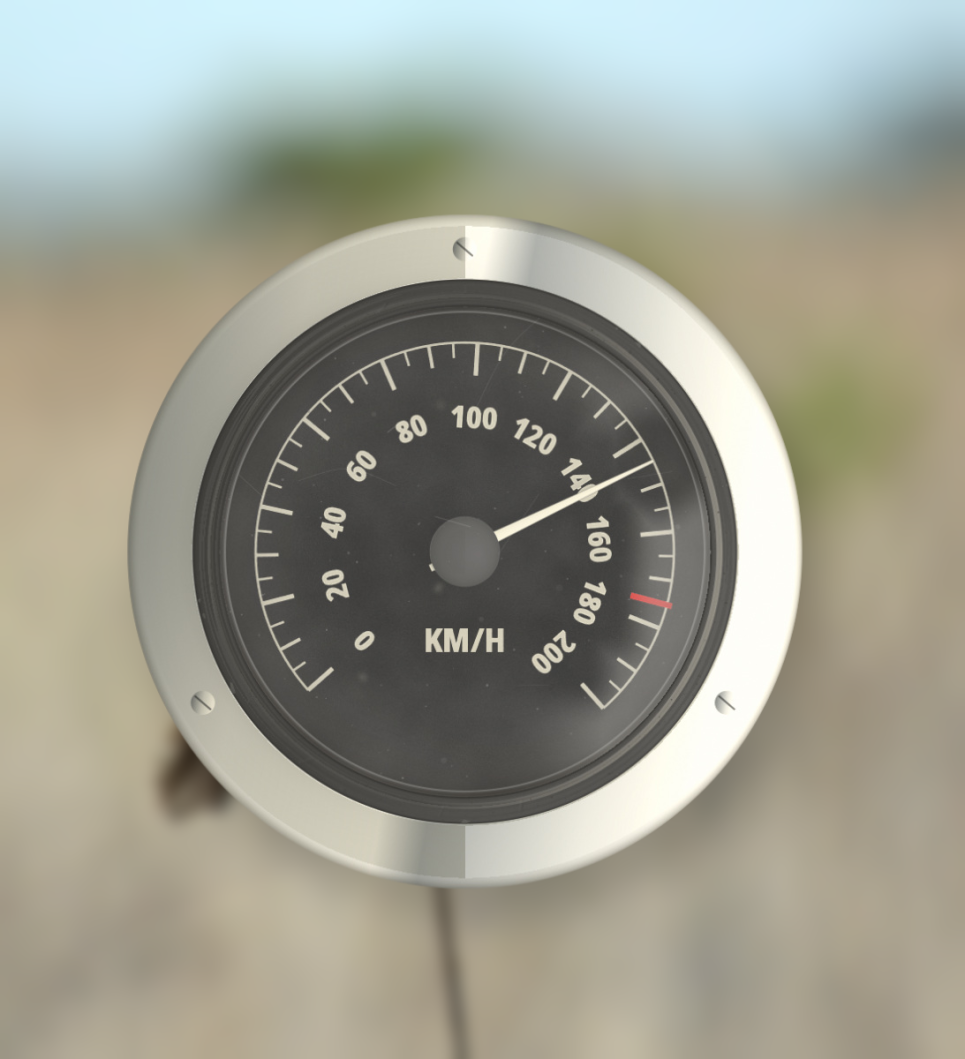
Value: 145km/h
